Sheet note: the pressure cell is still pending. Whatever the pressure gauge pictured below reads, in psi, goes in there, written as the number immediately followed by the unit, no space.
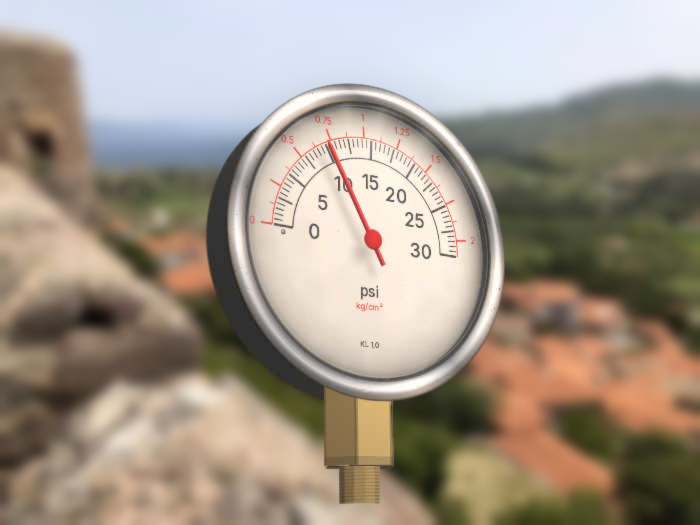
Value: 10psi
